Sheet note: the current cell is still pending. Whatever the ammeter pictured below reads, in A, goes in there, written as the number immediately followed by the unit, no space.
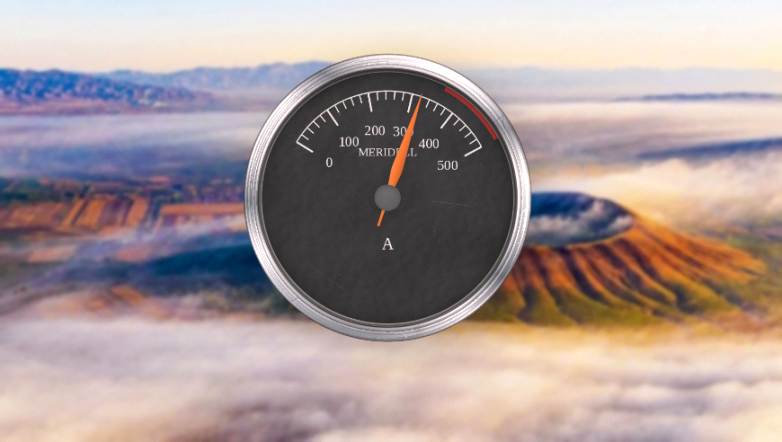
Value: 320A
